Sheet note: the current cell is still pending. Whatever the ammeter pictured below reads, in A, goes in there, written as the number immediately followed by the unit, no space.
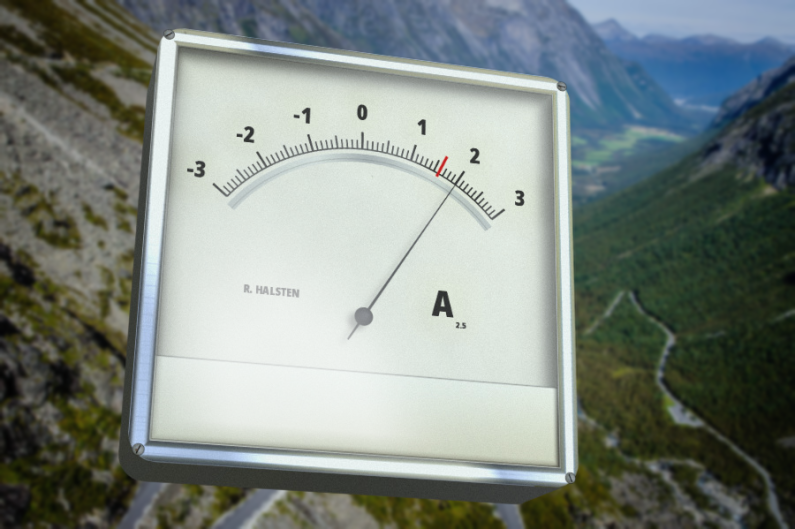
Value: 2A
